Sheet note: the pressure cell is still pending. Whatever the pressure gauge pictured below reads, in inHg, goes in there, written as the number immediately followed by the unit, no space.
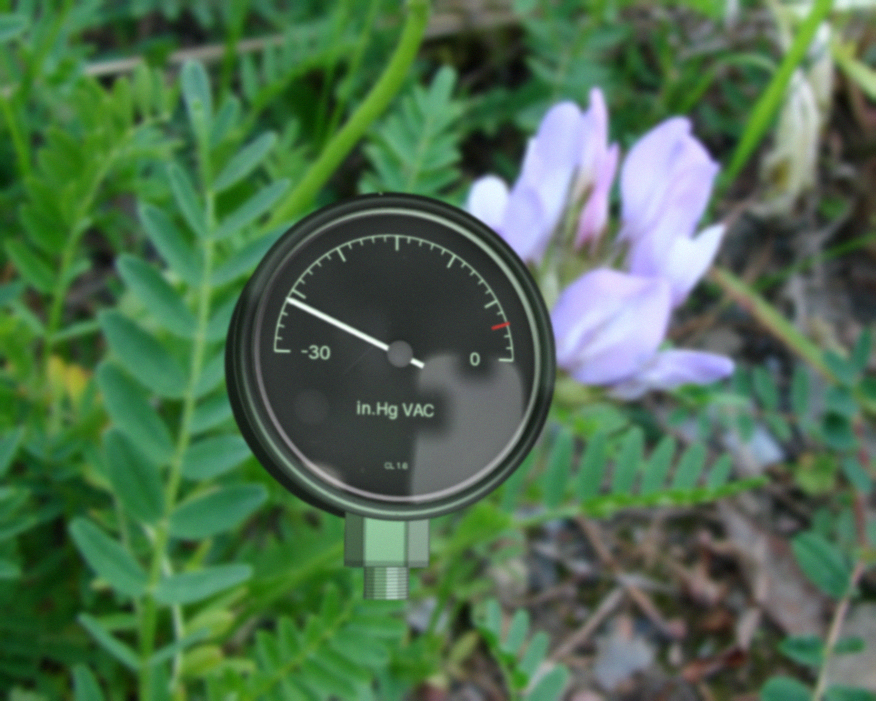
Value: -26inHg
